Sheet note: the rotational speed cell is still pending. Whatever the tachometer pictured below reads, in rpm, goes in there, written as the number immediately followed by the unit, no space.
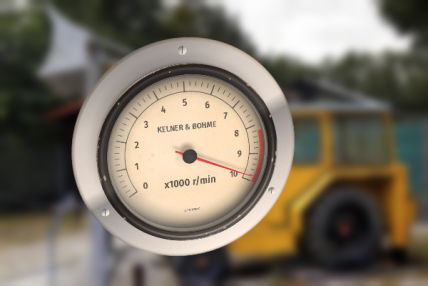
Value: 9800rpm
